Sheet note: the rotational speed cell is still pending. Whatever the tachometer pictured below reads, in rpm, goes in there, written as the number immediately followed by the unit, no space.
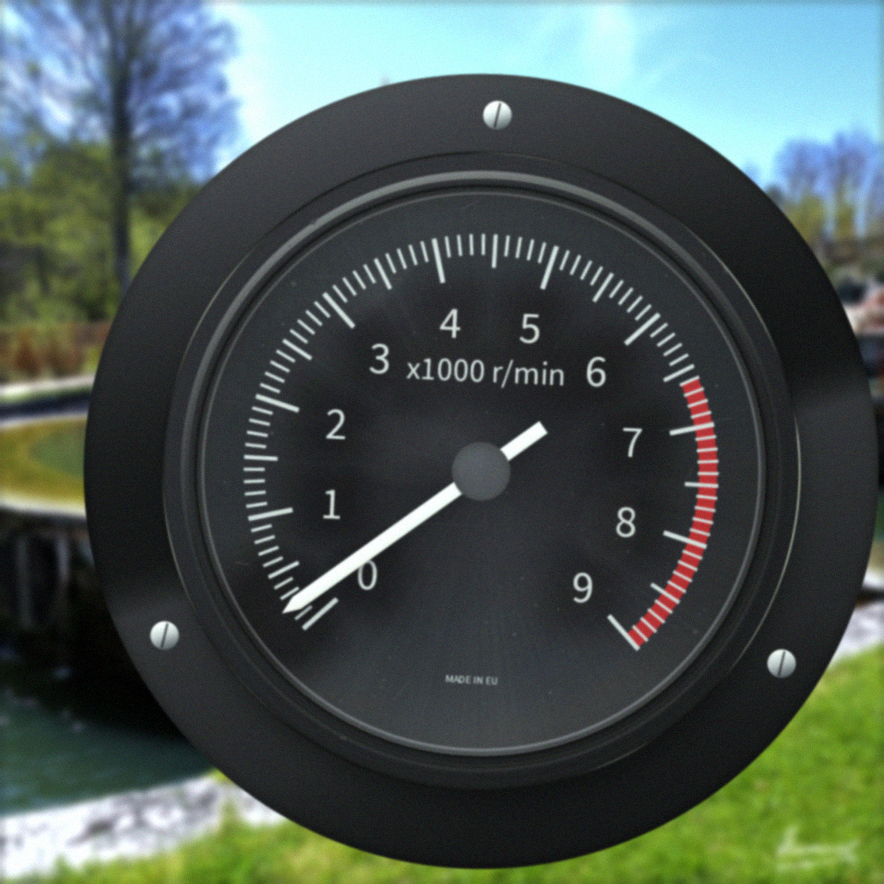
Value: 200rpm
